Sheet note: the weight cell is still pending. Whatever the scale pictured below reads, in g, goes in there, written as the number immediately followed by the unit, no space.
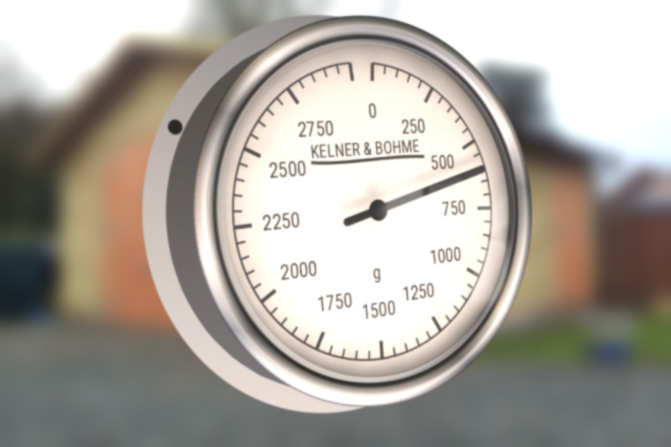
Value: 600g
